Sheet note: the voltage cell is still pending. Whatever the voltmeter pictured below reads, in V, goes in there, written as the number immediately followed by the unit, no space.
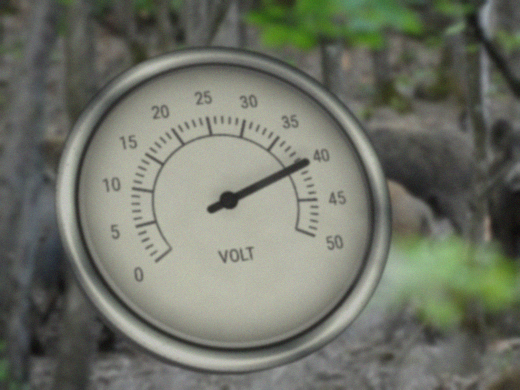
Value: 40V
